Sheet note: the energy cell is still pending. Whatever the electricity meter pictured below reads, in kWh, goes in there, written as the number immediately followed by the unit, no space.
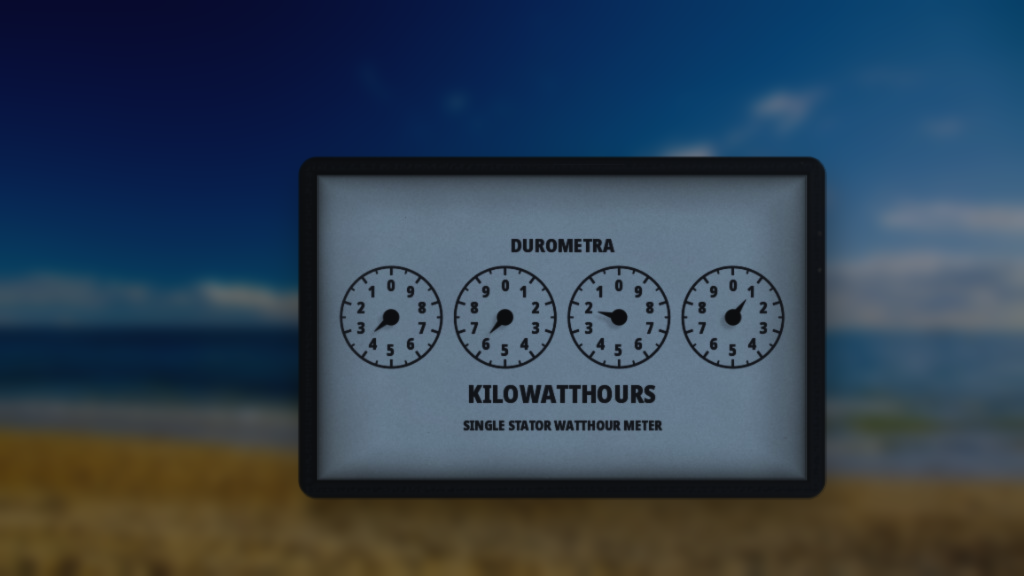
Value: 3621kWh
